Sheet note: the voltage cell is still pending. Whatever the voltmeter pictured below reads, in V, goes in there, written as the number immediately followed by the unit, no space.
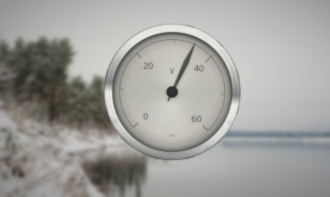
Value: 35V
